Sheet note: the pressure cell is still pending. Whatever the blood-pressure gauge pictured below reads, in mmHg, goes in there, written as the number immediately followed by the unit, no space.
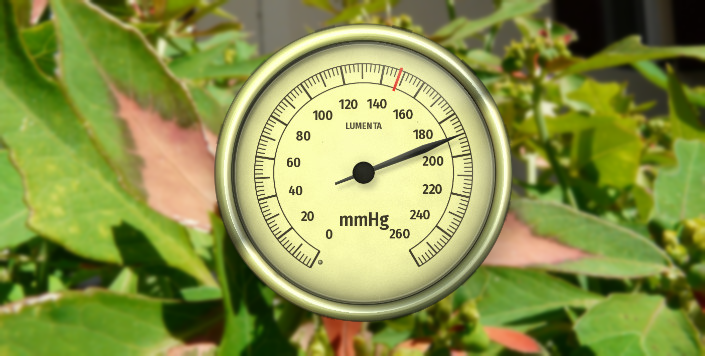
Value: 190mmHg
